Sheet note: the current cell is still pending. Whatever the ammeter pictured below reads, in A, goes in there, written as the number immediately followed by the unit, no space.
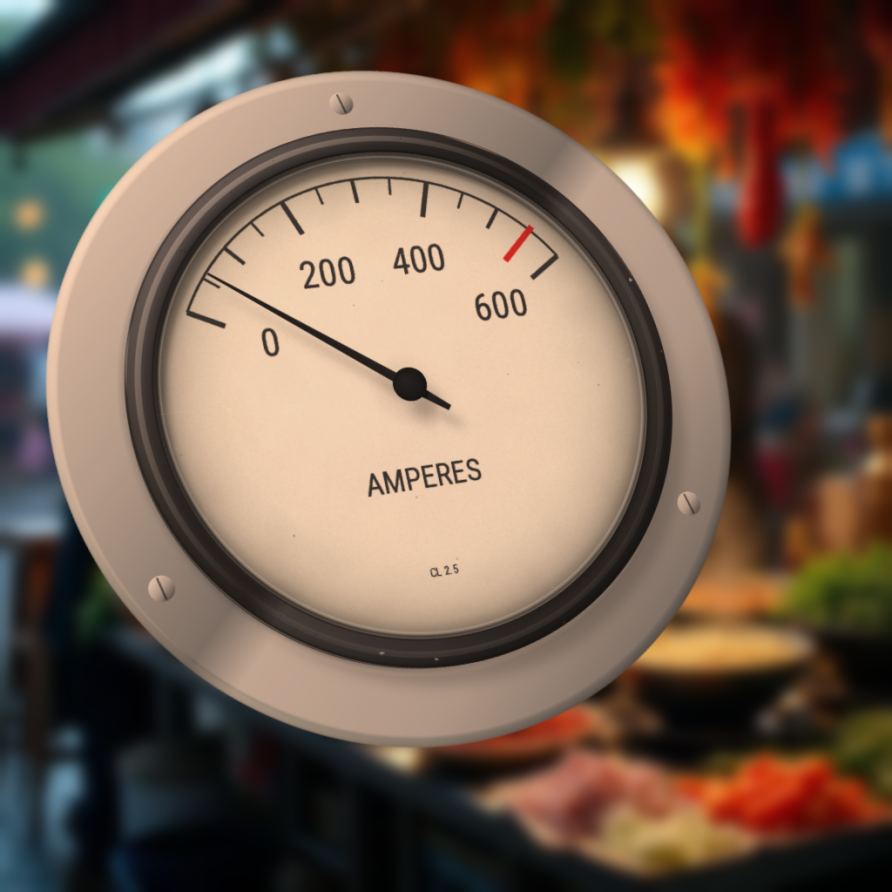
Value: 50A
